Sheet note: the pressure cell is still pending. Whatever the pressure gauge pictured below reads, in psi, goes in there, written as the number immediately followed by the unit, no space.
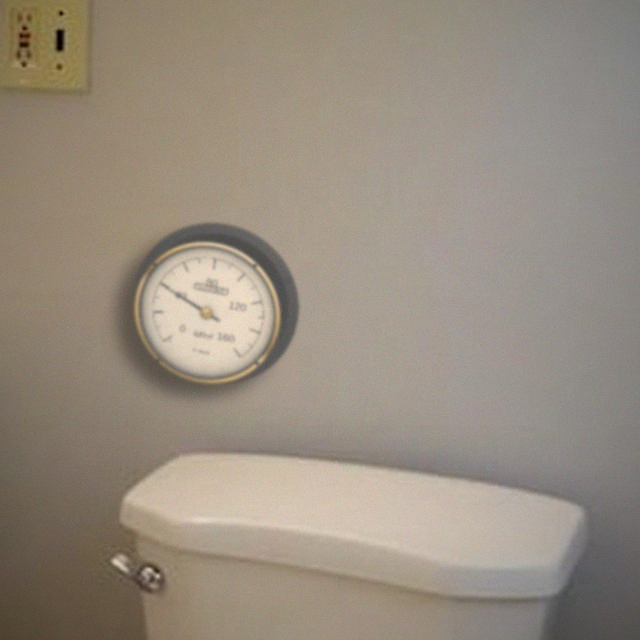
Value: 40psi
